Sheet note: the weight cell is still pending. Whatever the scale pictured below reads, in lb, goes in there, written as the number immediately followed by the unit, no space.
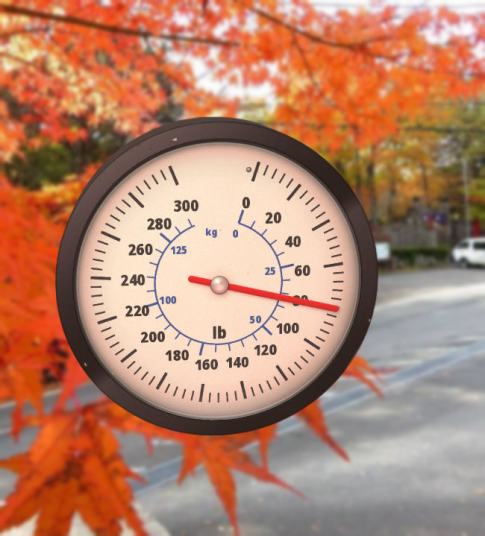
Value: 80lb
